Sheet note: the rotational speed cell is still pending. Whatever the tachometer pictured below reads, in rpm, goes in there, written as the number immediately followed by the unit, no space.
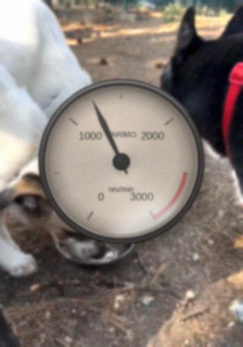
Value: 1250rpm
